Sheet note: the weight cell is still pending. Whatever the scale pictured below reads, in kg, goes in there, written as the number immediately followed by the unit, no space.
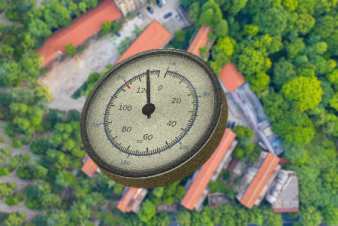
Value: 125kg
